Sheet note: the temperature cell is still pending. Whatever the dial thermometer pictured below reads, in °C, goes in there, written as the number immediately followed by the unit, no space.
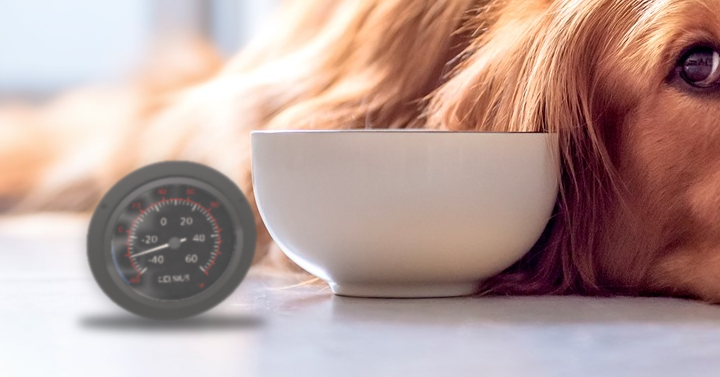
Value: -30°C
